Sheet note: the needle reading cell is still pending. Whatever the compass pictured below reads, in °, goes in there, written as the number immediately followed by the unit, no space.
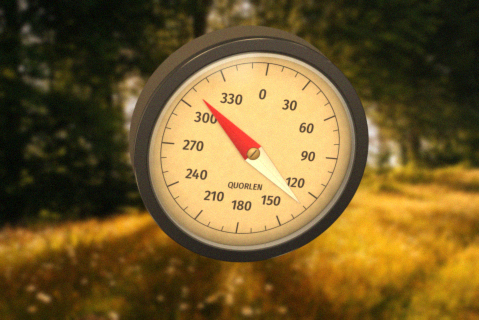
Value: 310°
